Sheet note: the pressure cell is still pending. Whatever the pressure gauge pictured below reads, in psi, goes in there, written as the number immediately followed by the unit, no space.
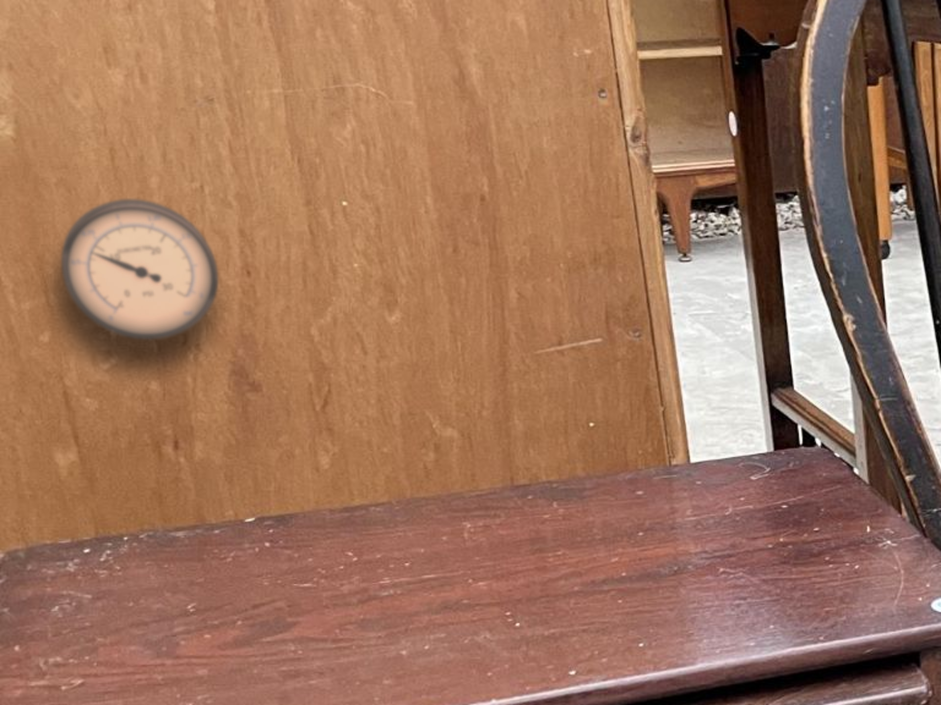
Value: 9psi
